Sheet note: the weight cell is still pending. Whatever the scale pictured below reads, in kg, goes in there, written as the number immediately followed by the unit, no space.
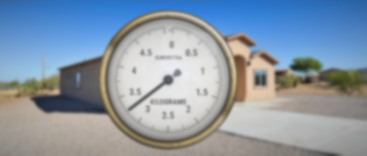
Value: 3.25kg
